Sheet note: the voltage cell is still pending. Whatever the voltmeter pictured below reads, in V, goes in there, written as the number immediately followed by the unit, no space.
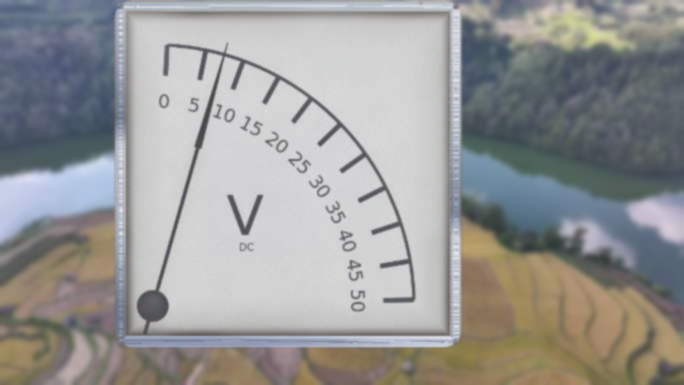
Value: 7.5V
